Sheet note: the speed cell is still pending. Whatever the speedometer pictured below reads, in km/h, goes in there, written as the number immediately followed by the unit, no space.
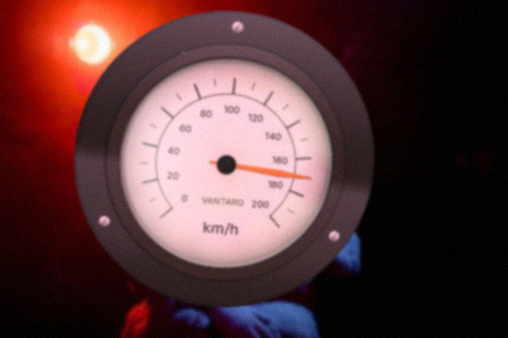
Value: 170km/h
